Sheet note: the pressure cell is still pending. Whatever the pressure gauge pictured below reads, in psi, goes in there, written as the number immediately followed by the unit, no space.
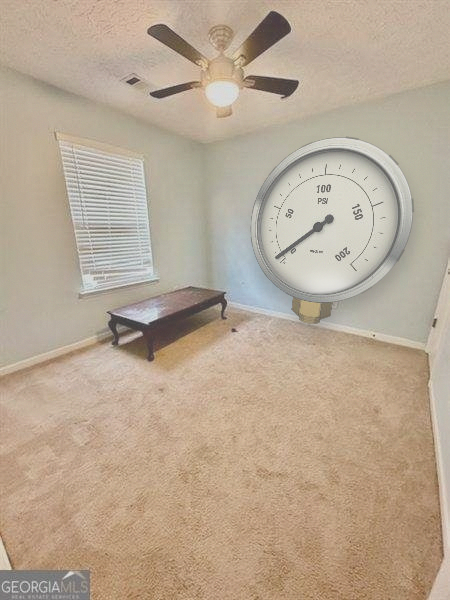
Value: 5psi
